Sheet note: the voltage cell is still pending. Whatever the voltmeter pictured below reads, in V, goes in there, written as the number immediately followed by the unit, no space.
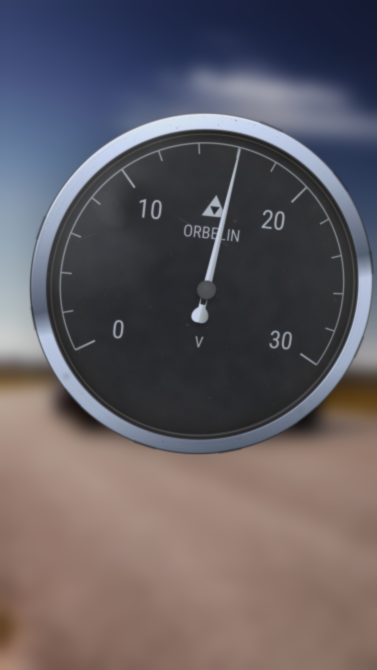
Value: 16V
